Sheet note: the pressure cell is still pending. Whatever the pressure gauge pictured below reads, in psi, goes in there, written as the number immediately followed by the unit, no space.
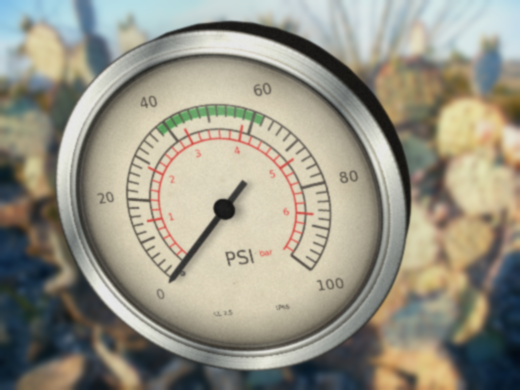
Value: 0psi
